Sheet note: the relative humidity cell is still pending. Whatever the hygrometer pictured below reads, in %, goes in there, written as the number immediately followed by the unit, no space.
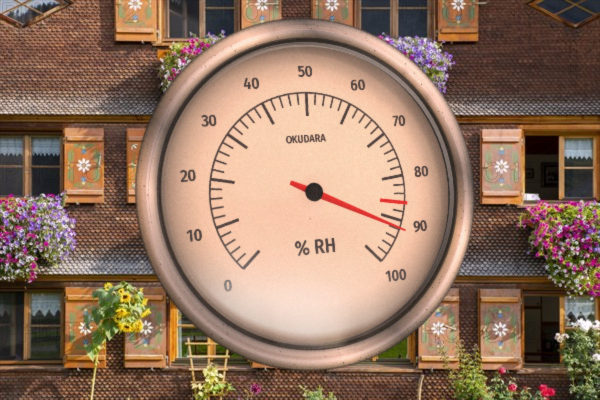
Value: 92%
